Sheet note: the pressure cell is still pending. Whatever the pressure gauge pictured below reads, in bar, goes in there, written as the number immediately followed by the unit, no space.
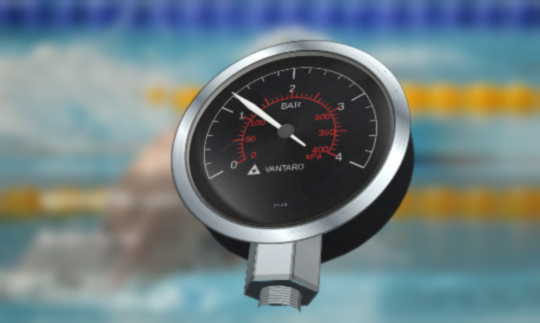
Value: 1.2bar
